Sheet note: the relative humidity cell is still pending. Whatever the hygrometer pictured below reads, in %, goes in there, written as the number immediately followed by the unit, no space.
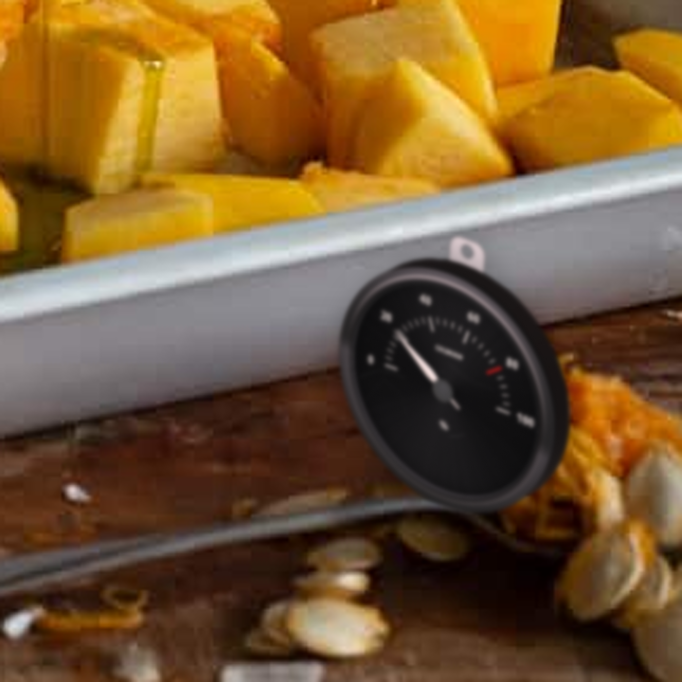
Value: 20%
